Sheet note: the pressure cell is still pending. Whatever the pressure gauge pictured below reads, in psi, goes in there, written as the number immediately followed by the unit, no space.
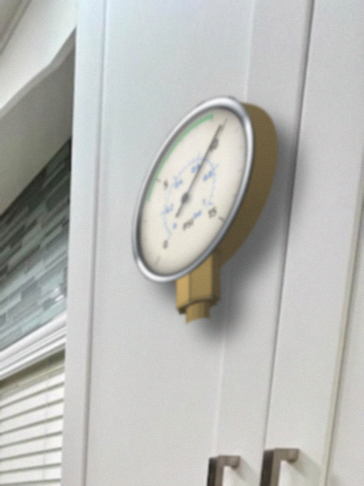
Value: 10psi
